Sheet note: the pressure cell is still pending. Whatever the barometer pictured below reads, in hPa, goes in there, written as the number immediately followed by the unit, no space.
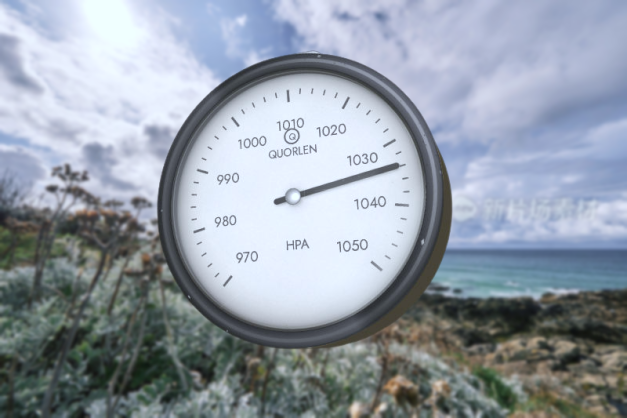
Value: 1034hPa
